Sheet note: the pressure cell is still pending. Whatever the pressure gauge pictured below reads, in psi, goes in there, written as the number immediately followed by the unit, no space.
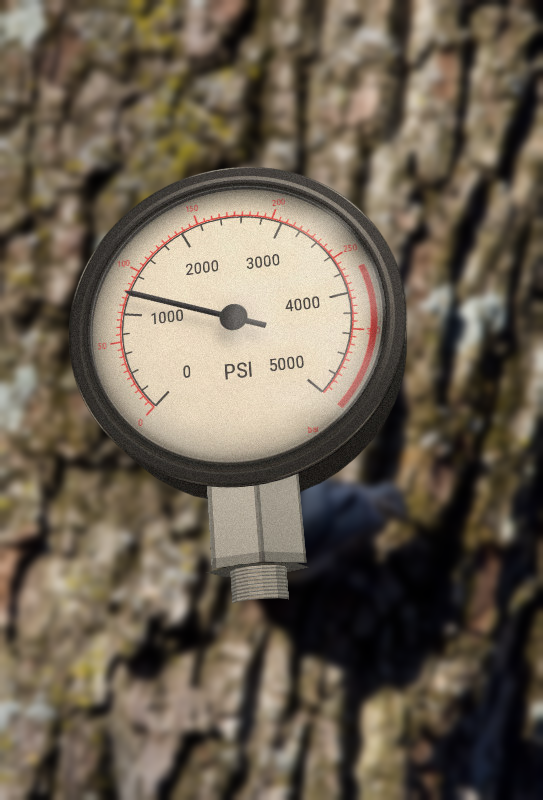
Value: 1200psi
